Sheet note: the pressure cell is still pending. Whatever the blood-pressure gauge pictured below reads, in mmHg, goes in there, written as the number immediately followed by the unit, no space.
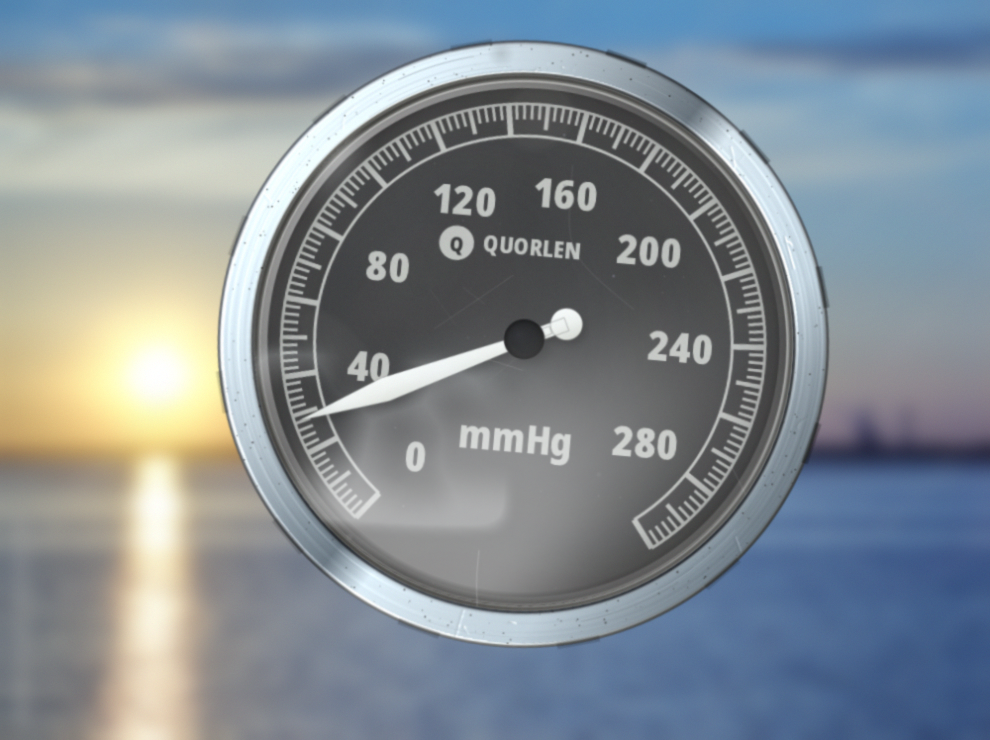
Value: 28mmHg
